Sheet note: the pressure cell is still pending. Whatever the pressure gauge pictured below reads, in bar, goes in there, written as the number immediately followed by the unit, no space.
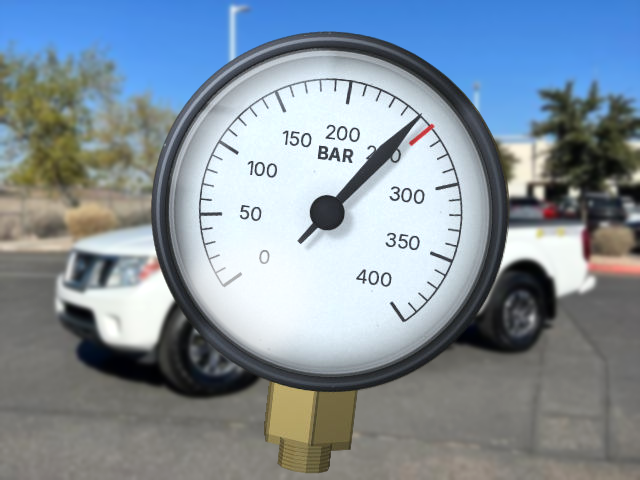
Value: 250bar
